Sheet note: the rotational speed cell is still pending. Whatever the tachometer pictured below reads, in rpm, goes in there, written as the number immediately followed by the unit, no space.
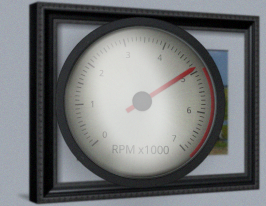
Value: 4900rpm
